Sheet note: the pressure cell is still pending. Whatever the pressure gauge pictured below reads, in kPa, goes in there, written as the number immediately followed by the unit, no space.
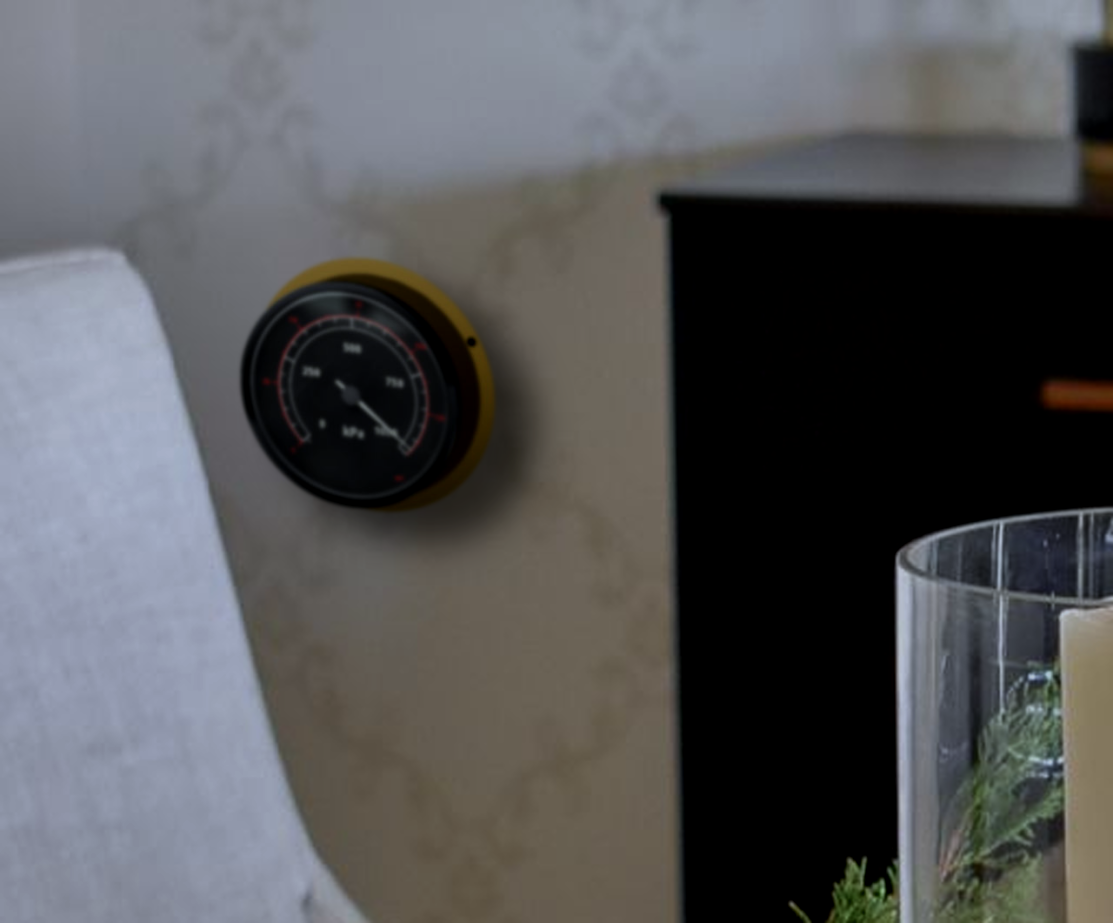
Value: 975kPa
